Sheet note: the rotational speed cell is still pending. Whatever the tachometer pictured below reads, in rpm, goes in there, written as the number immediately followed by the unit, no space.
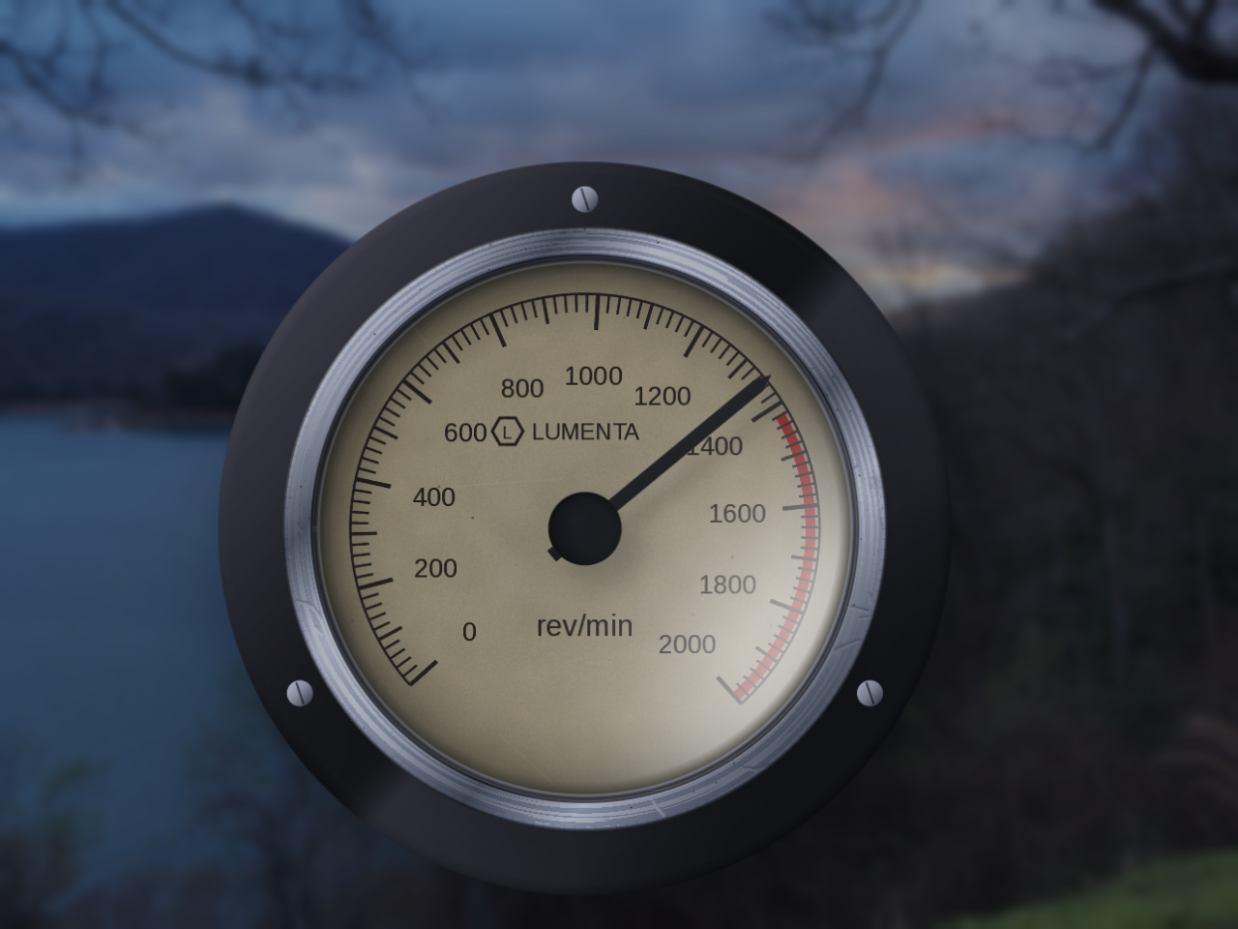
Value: 1350rpm
